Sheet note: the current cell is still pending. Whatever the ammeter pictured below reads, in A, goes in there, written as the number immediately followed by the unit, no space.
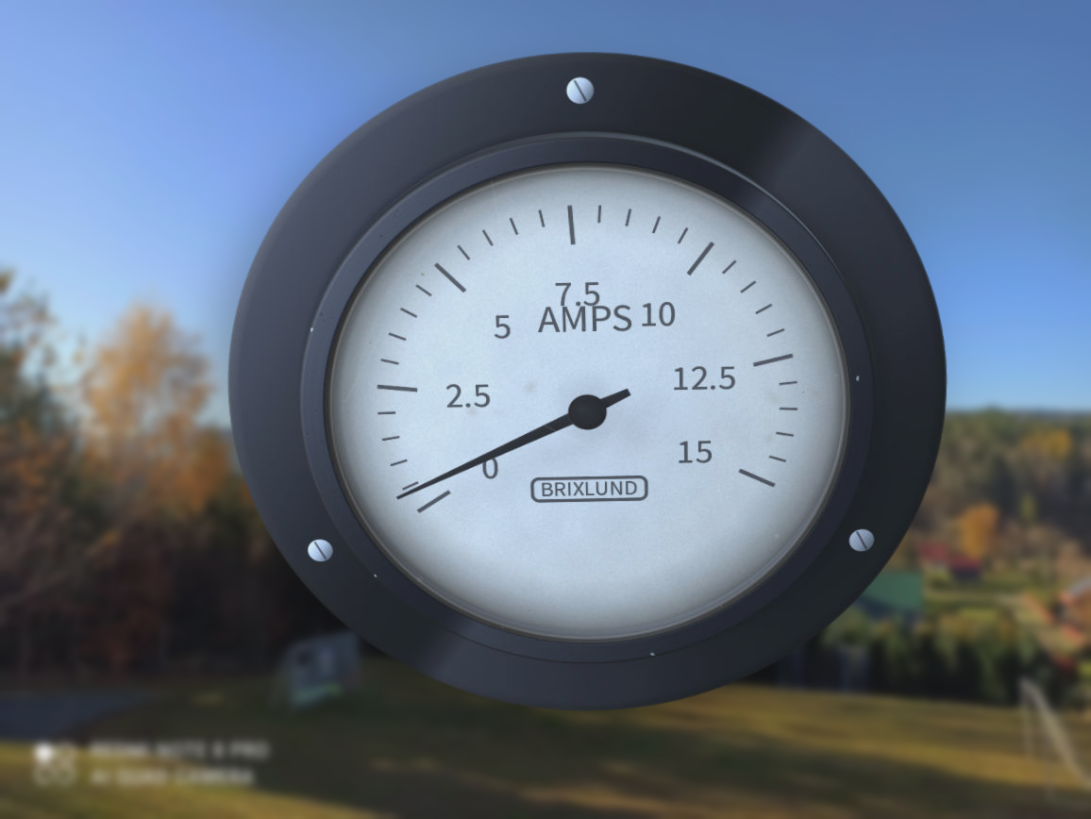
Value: 0.5A
